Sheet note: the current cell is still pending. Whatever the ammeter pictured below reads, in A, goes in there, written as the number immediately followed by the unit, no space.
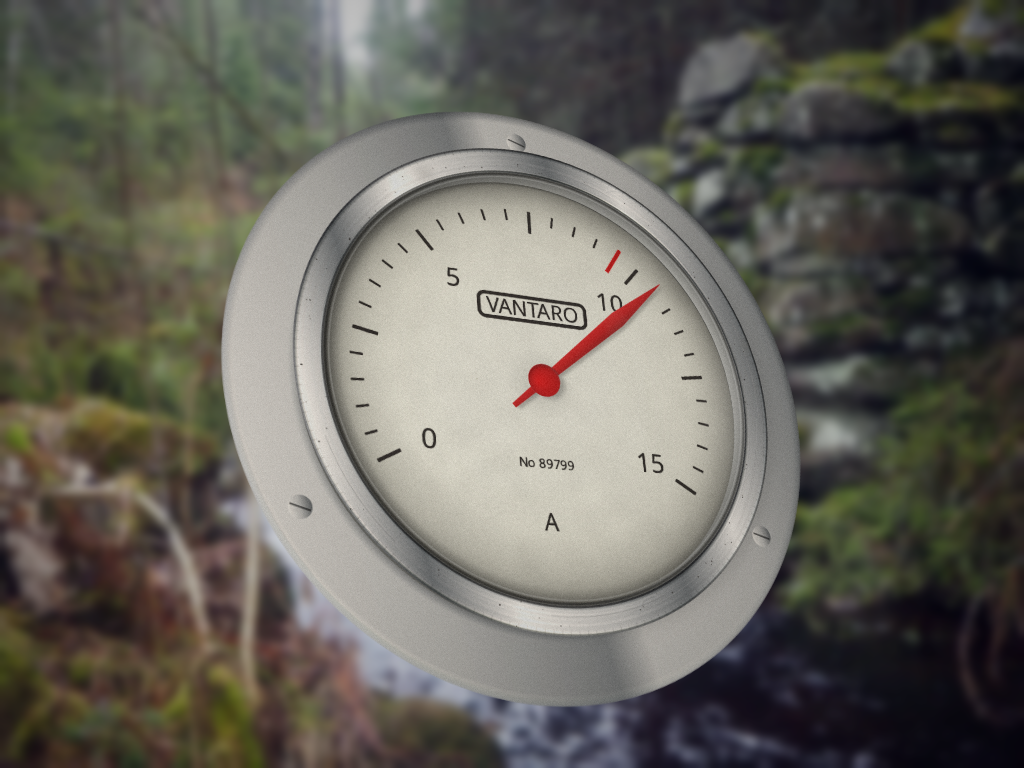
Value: 10.5A
